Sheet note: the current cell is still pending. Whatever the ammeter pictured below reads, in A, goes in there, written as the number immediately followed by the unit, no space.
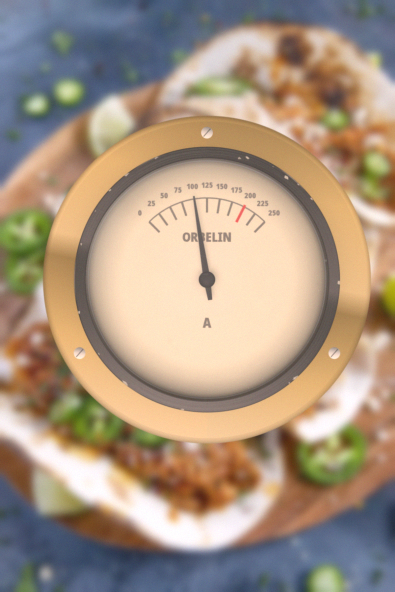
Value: 100A
